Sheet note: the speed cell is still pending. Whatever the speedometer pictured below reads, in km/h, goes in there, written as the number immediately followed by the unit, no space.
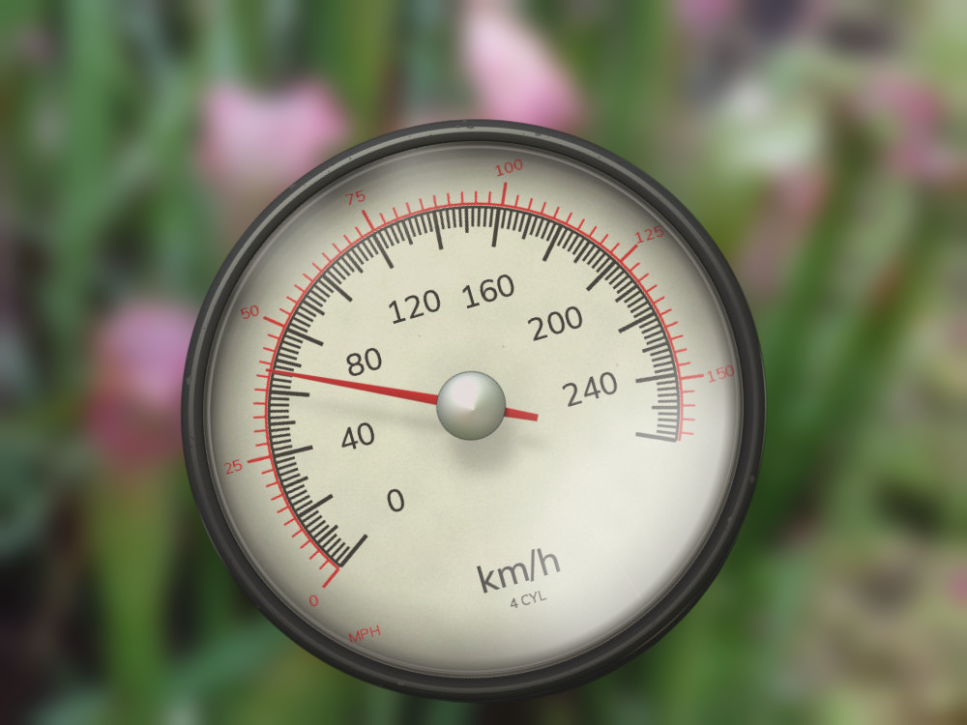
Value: 66km/h
